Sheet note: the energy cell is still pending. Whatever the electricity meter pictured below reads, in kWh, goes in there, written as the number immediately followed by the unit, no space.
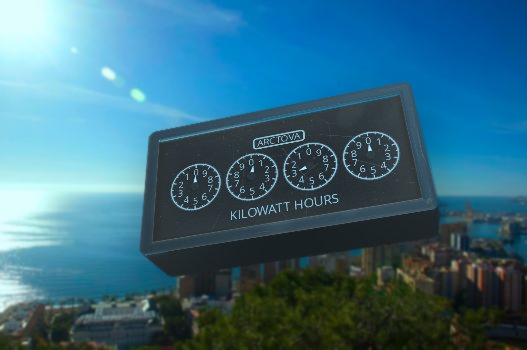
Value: 30kWh
